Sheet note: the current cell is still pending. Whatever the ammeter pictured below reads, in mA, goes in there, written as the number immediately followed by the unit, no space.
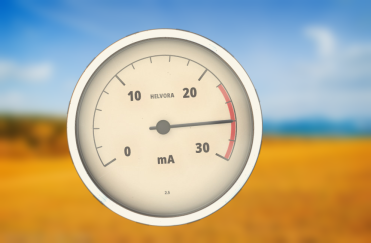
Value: 26mA
